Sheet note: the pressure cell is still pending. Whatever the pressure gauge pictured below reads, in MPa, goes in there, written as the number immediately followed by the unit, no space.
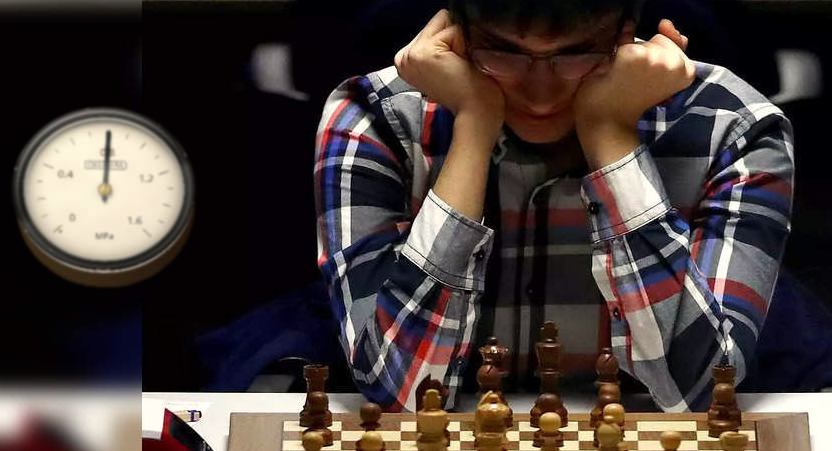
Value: 0.8MPa
